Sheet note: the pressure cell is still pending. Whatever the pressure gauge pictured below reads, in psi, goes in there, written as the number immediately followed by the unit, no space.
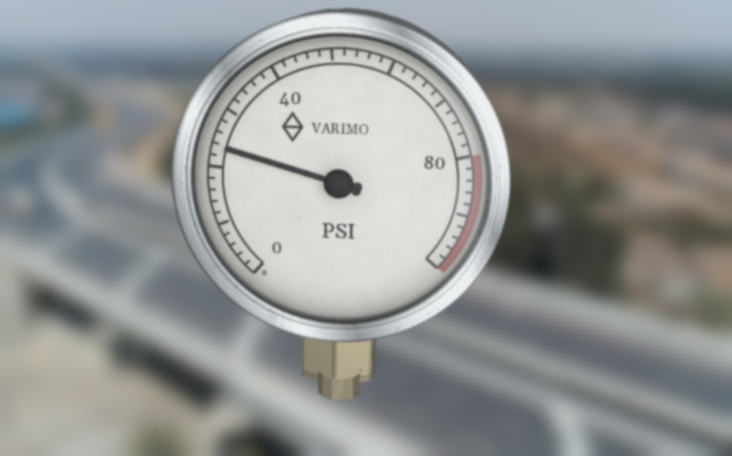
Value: 24psi
